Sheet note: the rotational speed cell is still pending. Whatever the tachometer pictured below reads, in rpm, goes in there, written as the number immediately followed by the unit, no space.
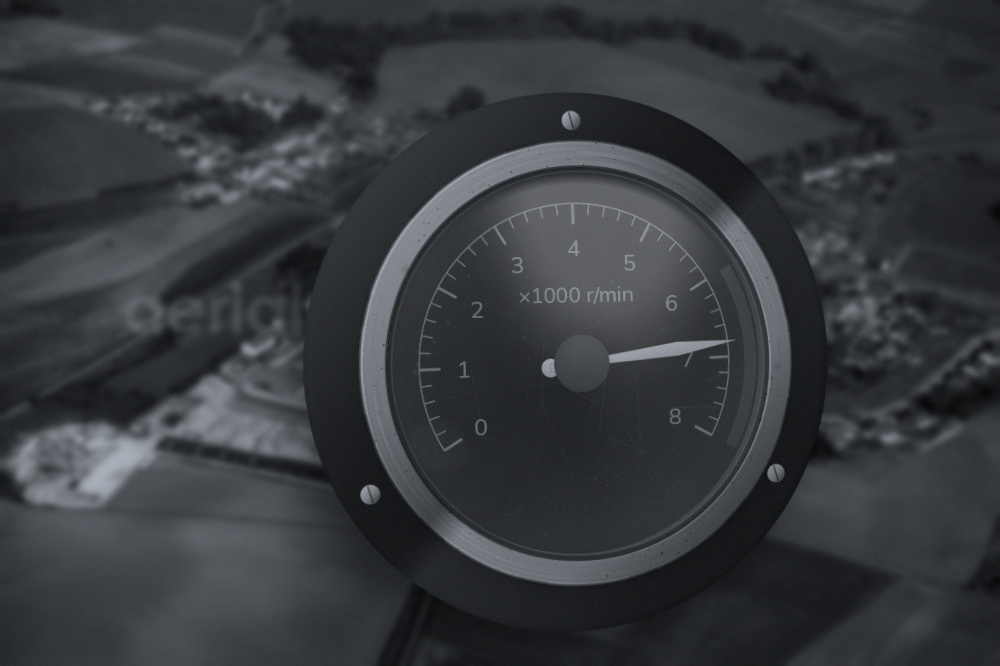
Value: 6800rpm
